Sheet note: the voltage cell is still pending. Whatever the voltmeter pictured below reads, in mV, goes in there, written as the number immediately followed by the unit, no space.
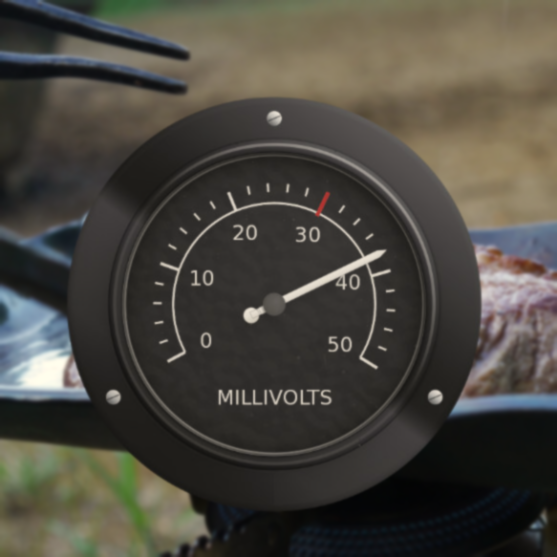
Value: 38mV
